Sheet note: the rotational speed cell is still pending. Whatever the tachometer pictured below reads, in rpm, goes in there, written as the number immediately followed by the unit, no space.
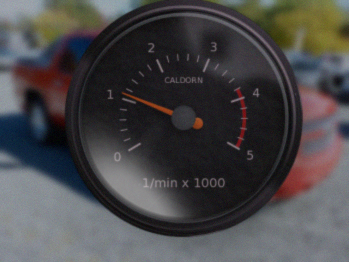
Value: 1100rpm
